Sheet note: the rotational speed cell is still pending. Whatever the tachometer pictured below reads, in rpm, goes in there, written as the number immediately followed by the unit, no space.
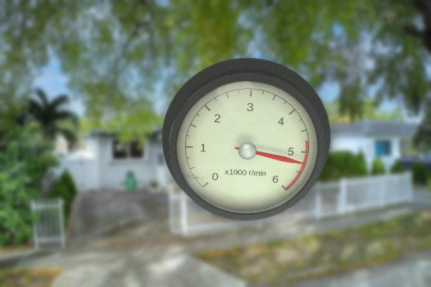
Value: 5250rpm
